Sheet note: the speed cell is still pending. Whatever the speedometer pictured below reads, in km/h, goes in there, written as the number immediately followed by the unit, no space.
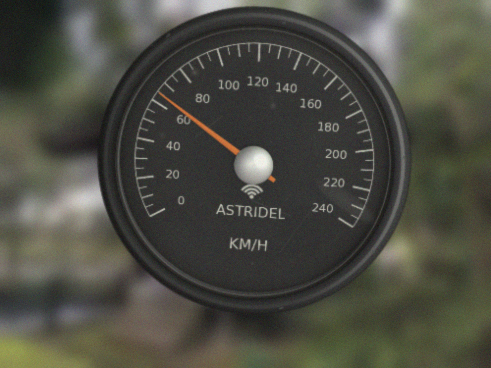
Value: 65km/h
